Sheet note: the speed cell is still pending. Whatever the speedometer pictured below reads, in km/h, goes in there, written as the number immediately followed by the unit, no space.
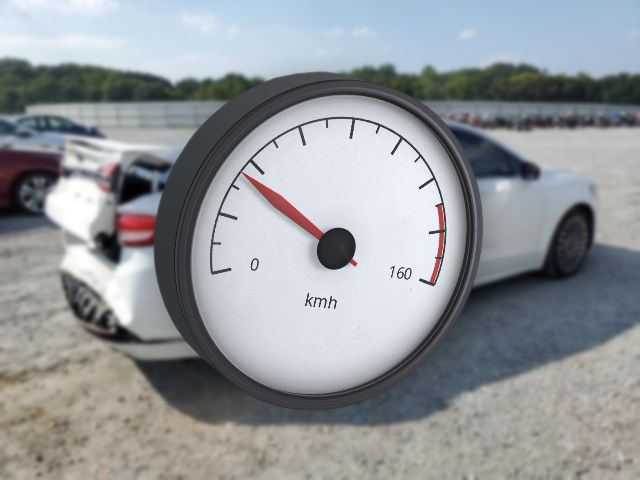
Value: 35km/h
